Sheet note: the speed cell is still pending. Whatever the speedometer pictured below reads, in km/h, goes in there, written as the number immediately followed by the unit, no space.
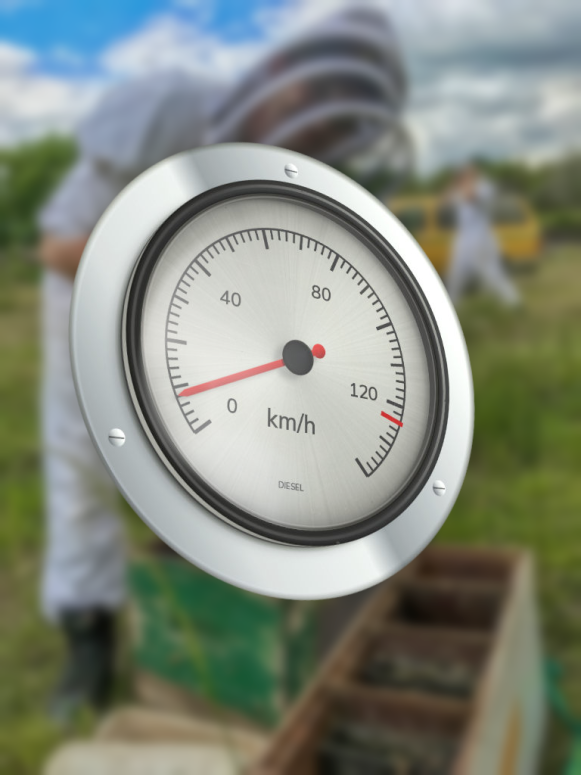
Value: 8km/h
